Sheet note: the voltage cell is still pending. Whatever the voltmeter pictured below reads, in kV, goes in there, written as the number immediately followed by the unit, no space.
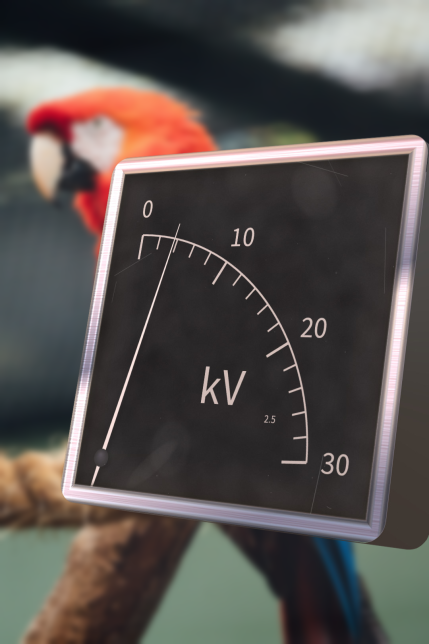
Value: 4kV
